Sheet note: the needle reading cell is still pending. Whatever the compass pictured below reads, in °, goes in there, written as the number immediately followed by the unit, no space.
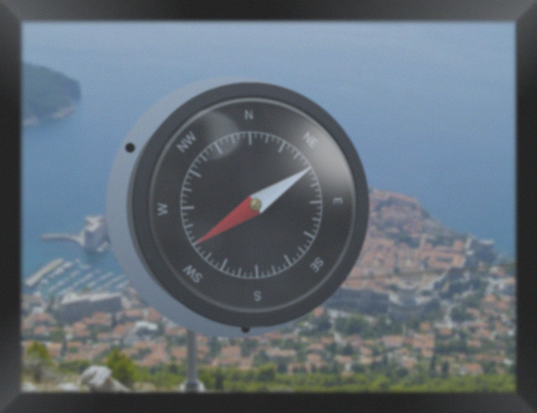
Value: 240°
